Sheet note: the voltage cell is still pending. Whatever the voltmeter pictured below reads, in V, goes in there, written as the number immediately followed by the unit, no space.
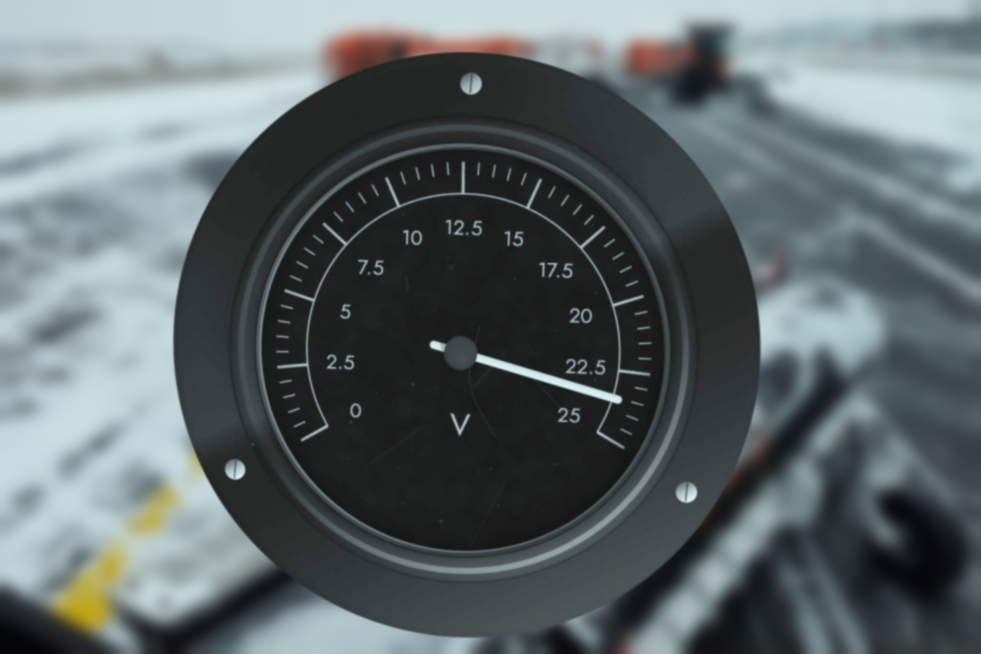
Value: 23.5V
